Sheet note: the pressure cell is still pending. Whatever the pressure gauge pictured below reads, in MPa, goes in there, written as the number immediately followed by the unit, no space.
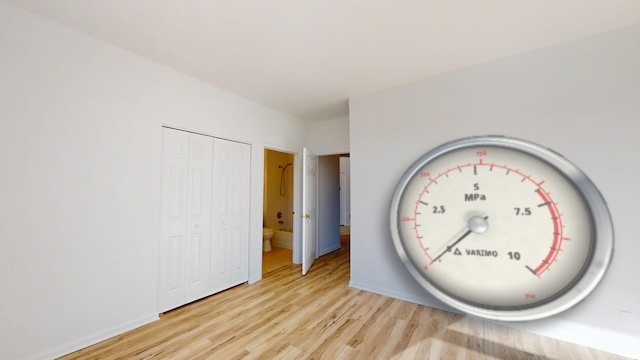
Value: 0MPa
